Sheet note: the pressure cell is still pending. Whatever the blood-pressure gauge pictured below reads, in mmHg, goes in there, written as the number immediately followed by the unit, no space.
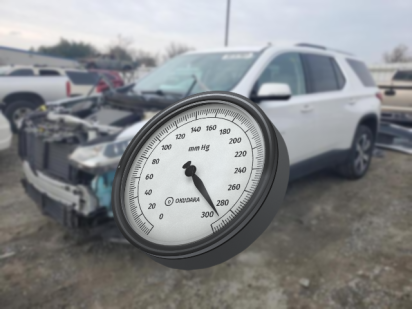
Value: 290mmHg
